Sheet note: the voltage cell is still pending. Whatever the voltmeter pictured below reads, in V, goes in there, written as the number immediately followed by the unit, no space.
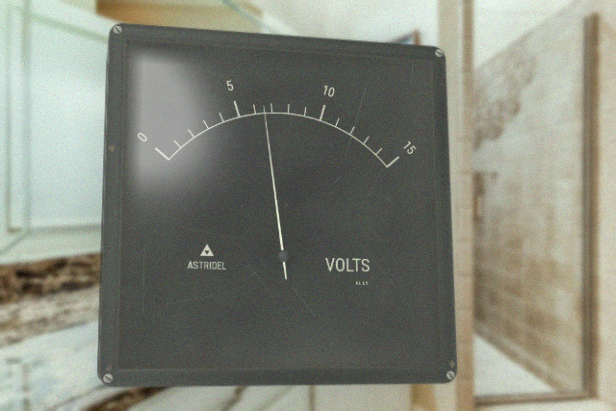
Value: 6.5V
